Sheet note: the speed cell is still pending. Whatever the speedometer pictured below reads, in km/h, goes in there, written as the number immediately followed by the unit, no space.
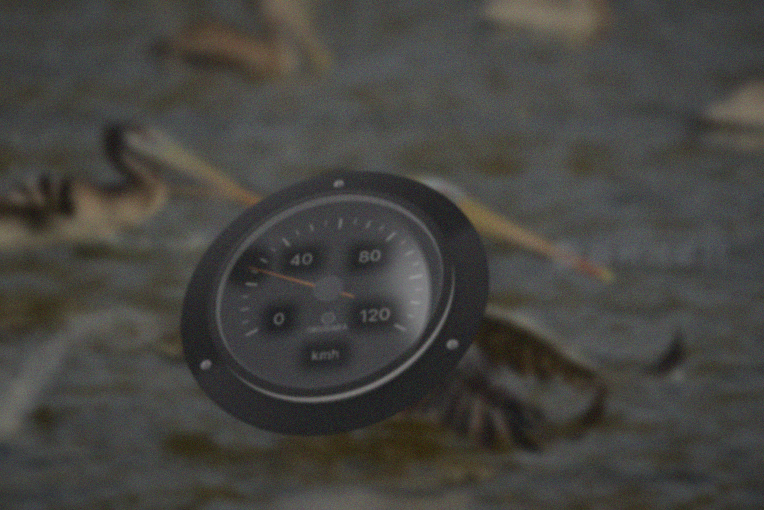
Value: 25km/h
